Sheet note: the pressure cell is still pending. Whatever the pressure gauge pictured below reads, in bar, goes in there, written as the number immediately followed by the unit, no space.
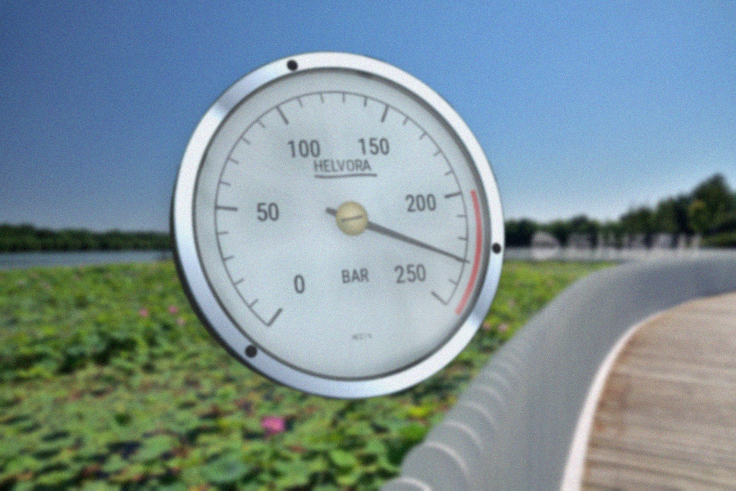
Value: 230bar
